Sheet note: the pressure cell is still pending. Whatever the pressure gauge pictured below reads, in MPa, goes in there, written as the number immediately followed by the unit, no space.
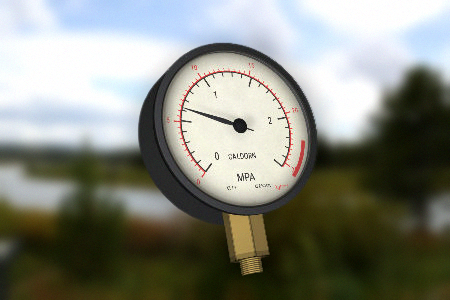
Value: 0.6MPa
